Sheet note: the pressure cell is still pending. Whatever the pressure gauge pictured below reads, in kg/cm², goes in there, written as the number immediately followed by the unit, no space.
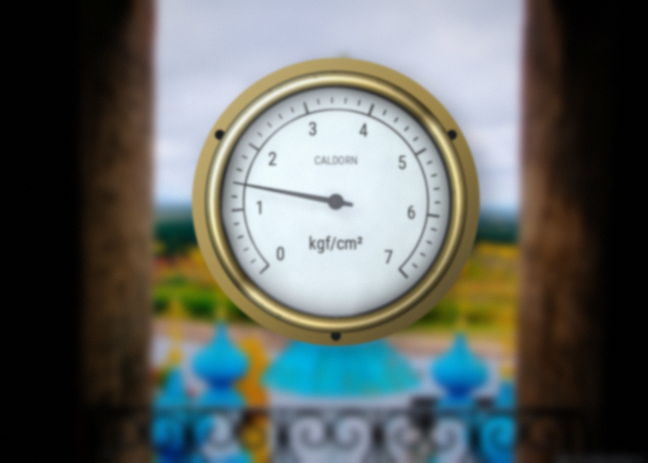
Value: 1.4kg/cm²
